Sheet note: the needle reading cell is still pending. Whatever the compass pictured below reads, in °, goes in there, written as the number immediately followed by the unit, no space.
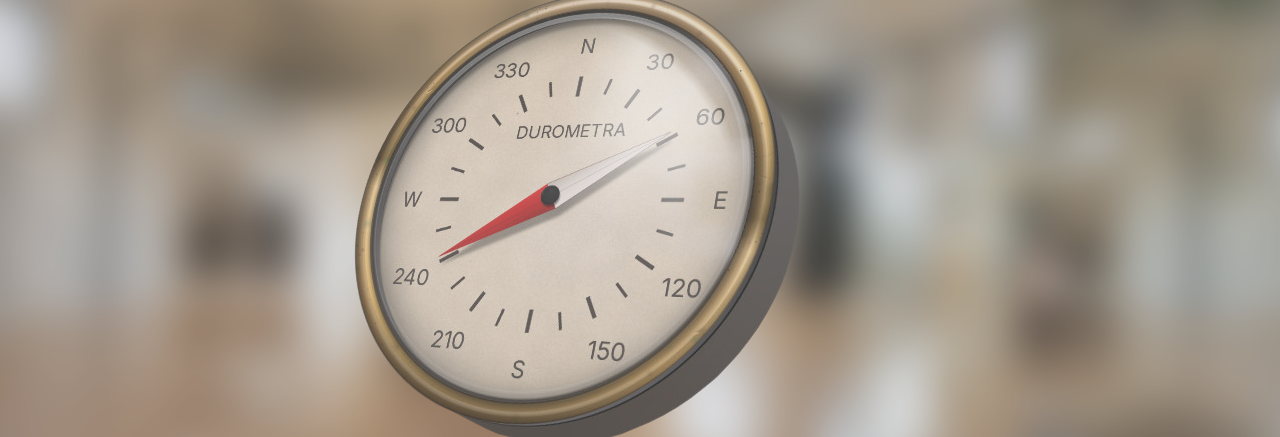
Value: 240°
